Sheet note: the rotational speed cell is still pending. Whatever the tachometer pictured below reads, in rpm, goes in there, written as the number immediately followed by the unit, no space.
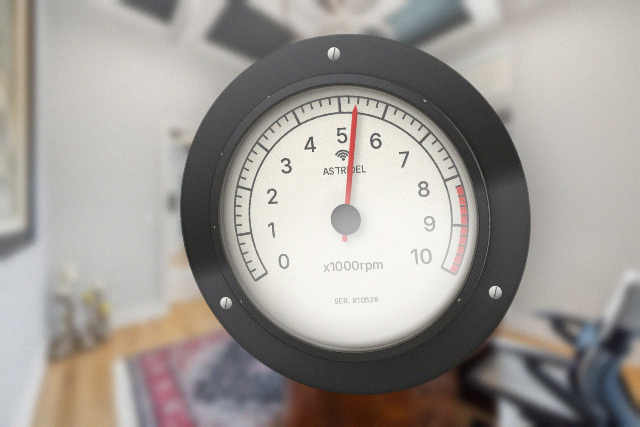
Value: 5400rpm
